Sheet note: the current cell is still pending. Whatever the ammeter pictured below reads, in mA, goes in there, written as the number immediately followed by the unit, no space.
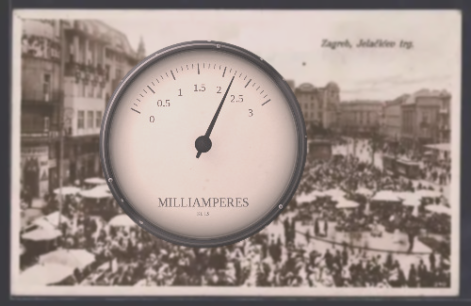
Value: 2.2mA
